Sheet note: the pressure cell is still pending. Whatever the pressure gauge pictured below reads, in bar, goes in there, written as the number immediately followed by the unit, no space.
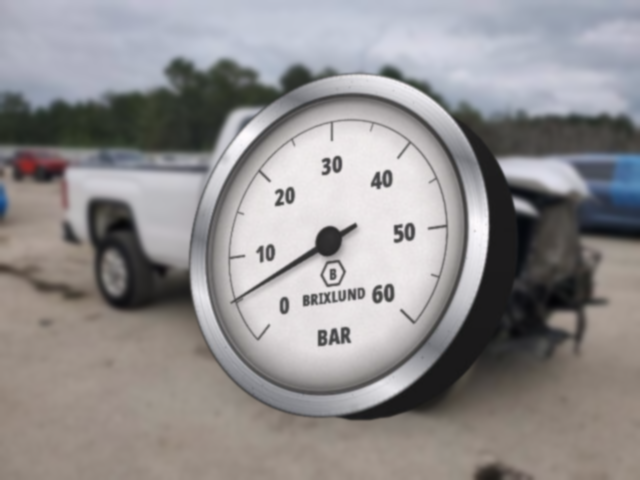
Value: 5bar
